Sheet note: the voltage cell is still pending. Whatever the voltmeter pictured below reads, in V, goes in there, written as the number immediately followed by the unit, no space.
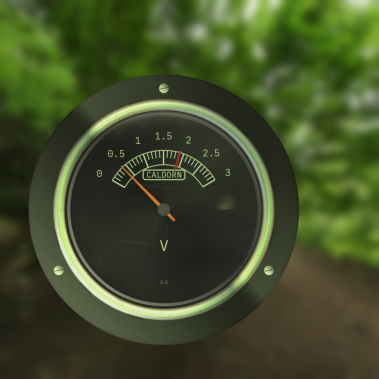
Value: 0.4V
